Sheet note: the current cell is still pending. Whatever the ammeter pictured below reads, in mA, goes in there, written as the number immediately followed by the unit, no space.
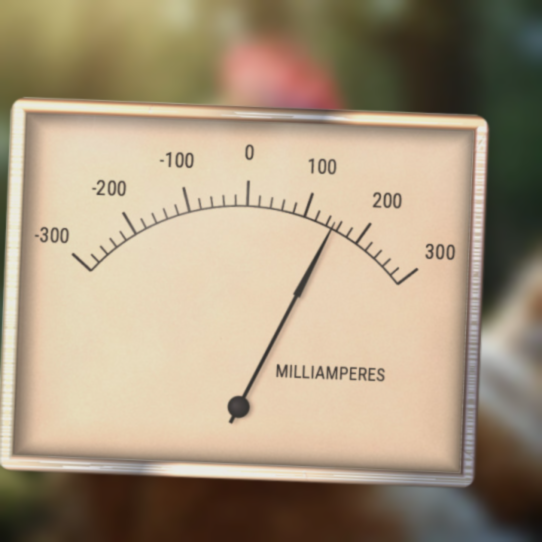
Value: 150mA
